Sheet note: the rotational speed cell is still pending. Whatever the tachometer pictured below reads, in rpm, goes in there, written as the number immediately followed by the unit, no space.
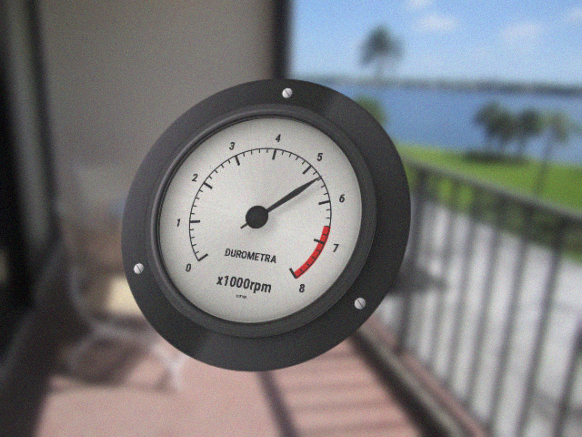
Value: 5400rpm
